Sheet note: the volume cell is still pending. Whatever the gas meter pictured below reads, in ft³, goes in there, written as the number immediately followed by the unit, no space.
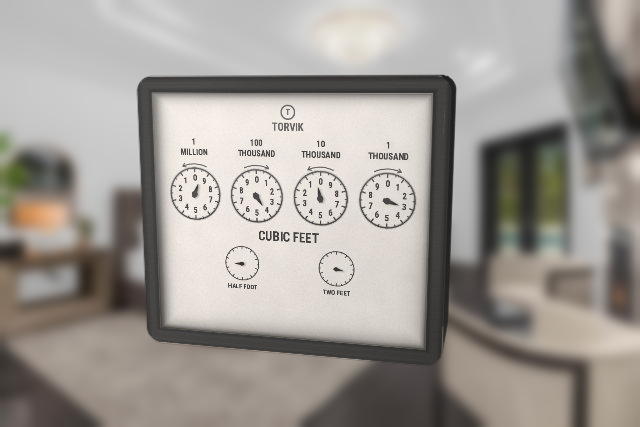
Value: 940300ft³
